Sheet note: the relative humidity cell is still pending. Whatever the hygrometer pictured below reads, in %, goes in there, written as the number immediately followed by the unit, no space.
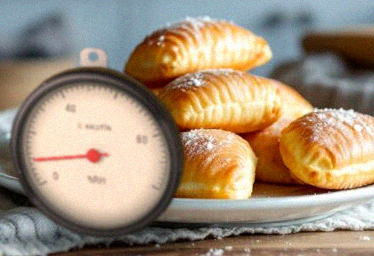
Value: 10%
